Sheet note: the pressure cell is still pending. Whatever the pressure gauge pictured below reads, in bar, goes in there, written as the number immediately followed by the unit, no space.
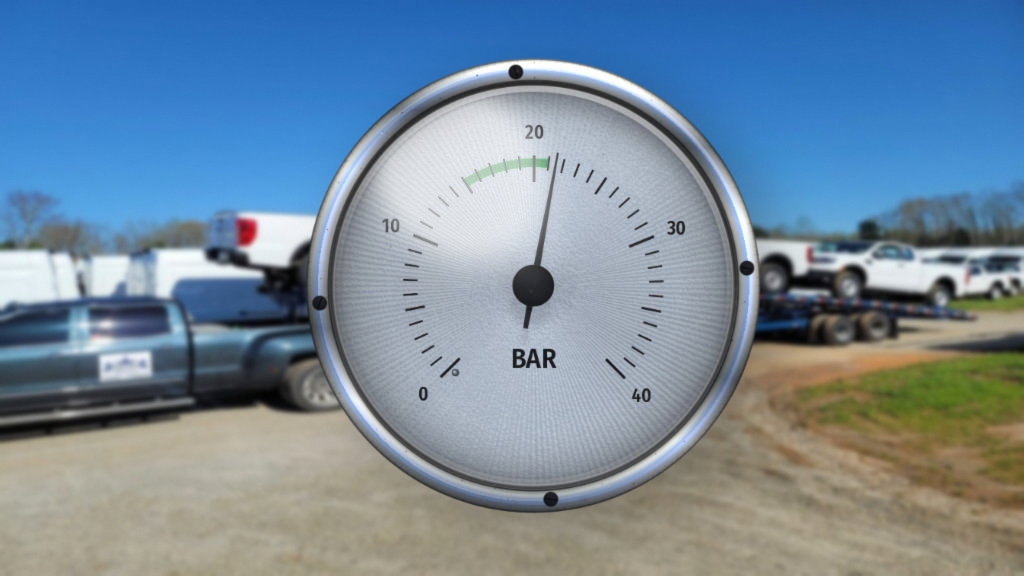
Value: 21.5bar
